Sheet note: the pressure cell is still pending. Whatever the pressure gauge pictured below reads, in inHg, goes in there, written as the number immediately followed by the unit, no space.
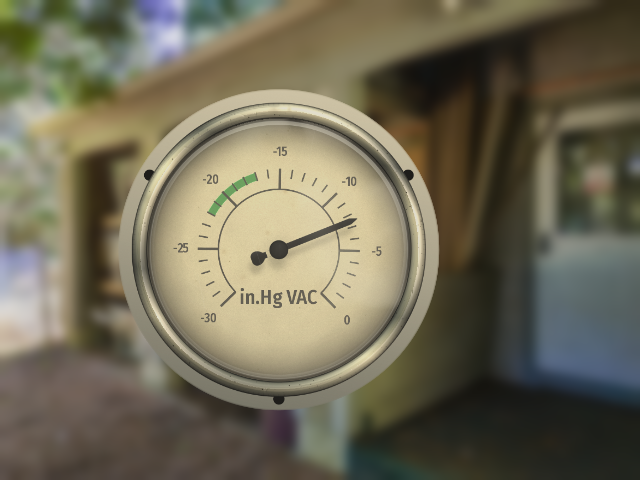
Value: -7.5inHg
